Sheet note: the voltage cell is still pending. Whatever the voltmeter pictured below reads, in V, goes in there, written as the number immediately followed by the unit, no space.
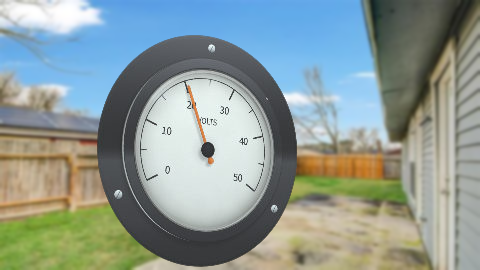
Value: 20V
